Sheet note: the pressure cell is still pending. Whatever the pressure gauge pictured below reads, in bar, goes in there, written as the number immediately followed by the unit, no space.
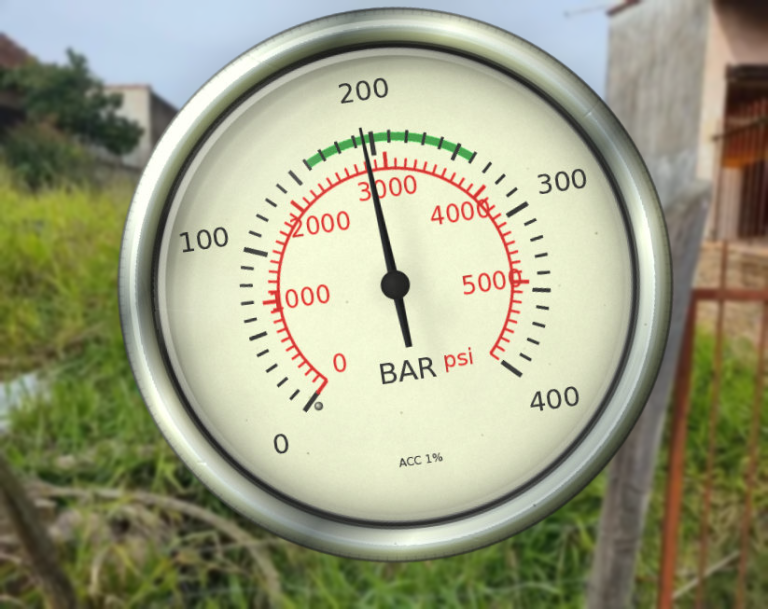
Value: 195bar
